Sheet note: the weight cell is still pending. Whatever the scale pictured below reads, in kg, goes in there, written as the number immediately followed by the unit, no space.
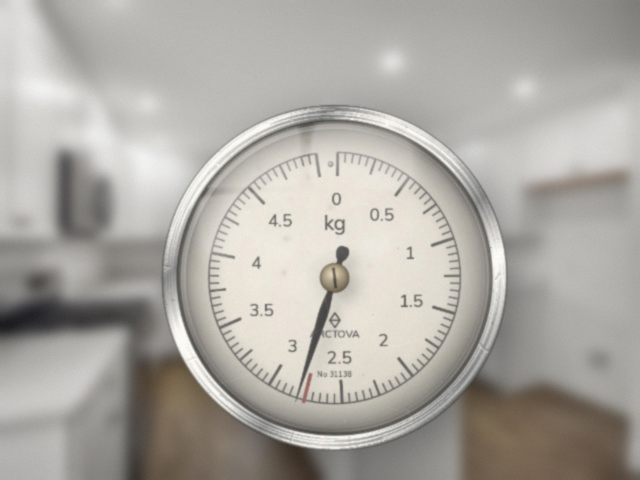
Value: 2.8kg
